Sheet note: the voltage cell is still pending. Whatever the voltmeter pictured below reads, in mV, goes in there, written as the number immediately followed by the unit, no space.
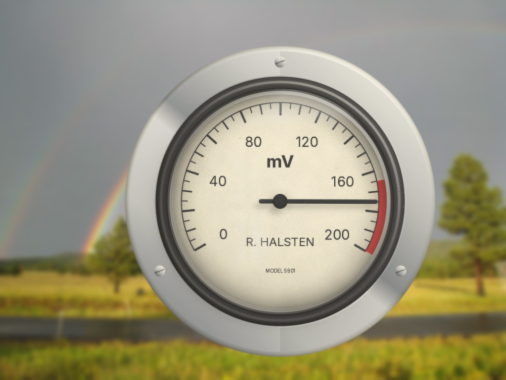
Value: 175mV
